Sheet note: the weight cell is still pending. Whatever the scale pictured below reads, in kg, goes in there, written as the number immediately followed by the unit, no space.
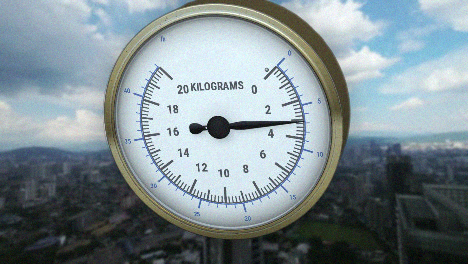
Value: 3kg
